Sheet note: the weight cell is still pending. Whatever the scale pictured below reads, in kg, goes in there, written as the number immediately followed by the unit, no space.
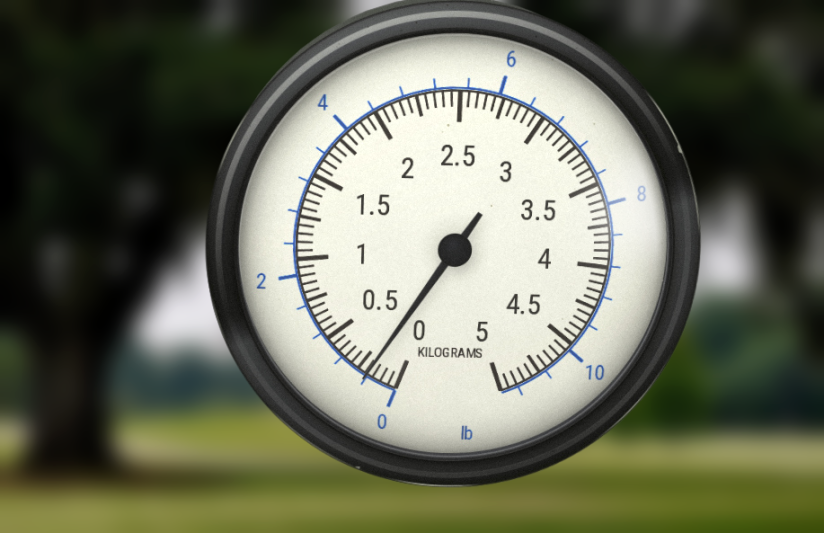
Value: 0.2kg
